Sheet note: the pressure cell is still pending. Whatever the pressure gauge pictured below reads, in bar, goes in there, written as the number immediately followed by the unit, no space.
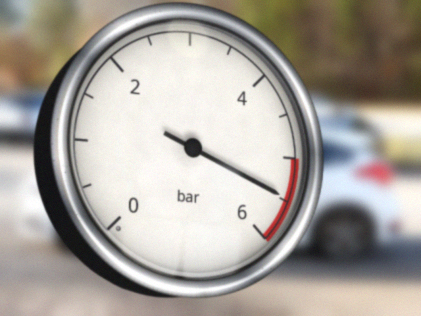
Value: 5.5bar
